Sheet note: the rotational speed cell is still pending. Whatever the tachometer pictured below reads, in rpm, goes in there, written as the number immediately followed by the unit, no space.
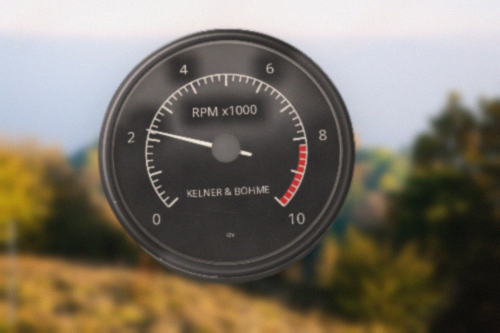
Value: 2200rpm
